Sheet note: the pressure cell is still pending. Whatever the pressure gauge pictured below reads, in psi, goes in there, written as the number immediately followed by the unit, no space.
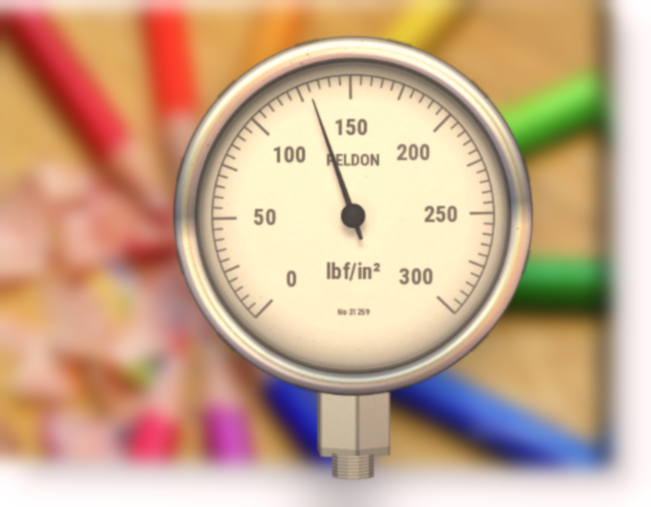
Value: 130psi
